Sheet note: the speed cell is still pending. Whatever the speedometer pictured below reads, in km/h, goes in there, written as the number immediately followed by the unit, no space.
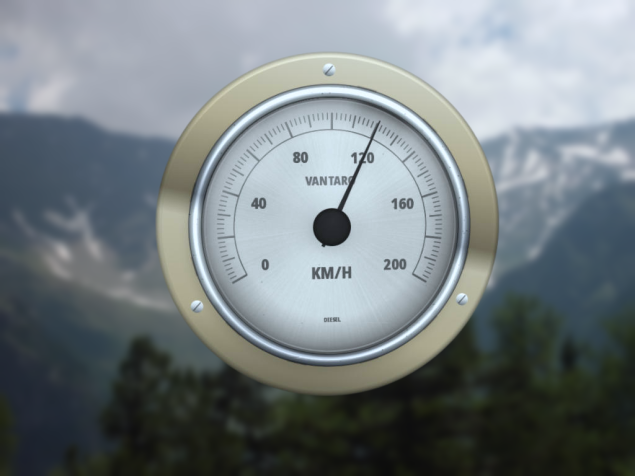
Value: 120km/h
